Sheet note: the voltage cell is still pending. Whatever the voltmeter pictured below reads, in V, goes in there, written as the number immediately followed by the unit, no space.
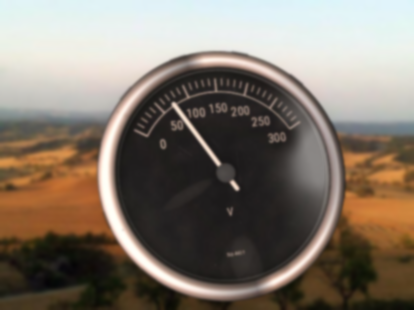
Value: 70V
